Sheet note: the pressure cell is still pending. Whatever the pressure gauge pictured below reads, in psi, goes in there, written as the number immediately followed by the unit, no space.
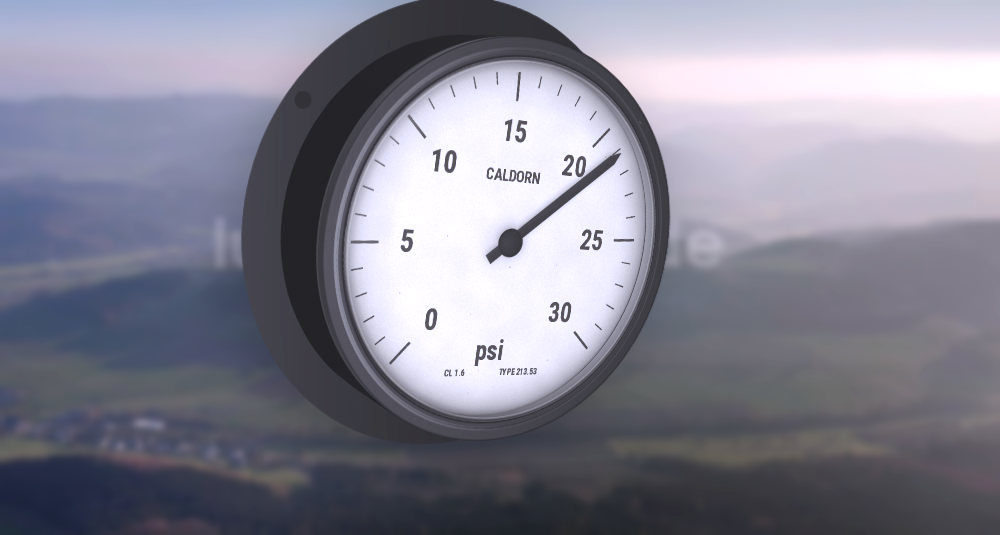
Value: 21psi
